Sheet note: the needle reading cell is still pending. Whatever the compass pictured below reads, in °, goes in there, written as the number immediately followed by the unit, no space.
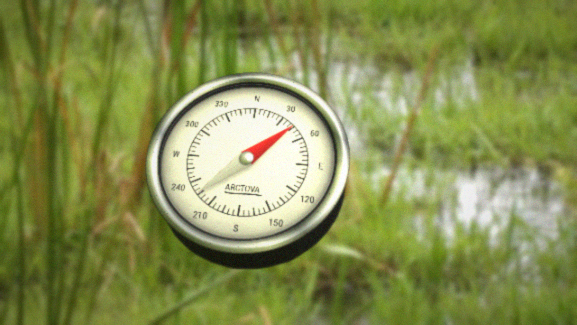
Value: 45°
